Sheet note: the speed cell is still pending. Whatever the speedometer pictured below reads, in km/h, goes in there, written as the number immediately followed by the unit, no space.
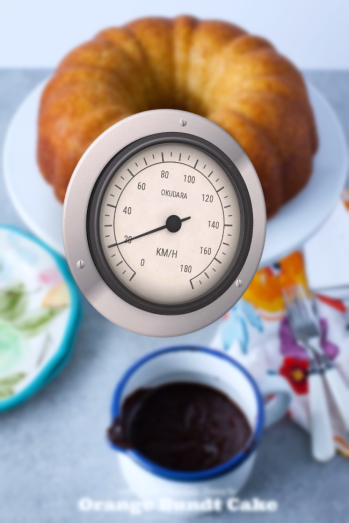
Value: 20km/h
